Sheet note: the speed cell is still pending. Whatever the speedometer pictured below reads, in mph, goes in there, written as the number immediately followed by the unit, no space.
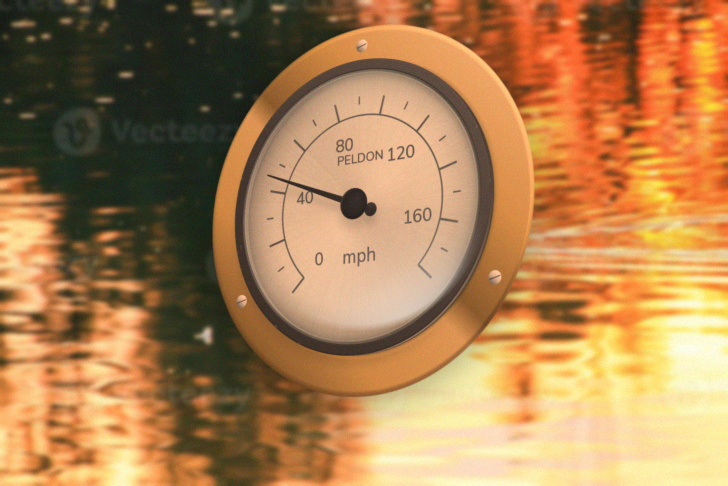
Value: 45mph
